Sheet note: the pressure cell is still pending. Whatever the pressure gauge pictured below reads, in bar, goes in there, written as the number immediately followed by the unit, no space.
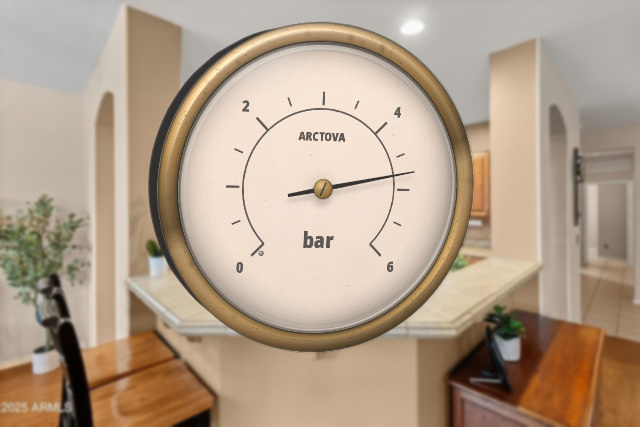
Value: 4.75bar
